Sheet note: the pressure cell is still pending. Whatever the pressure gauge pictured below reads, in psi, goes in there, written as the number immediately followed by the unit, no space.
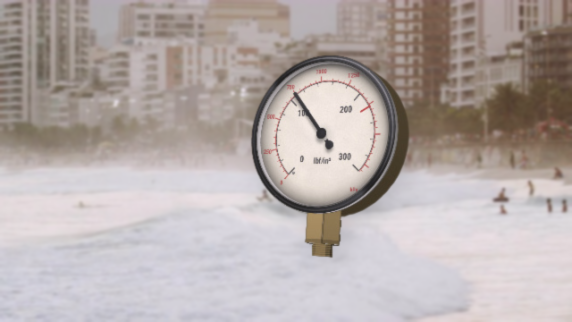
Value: 110psi
